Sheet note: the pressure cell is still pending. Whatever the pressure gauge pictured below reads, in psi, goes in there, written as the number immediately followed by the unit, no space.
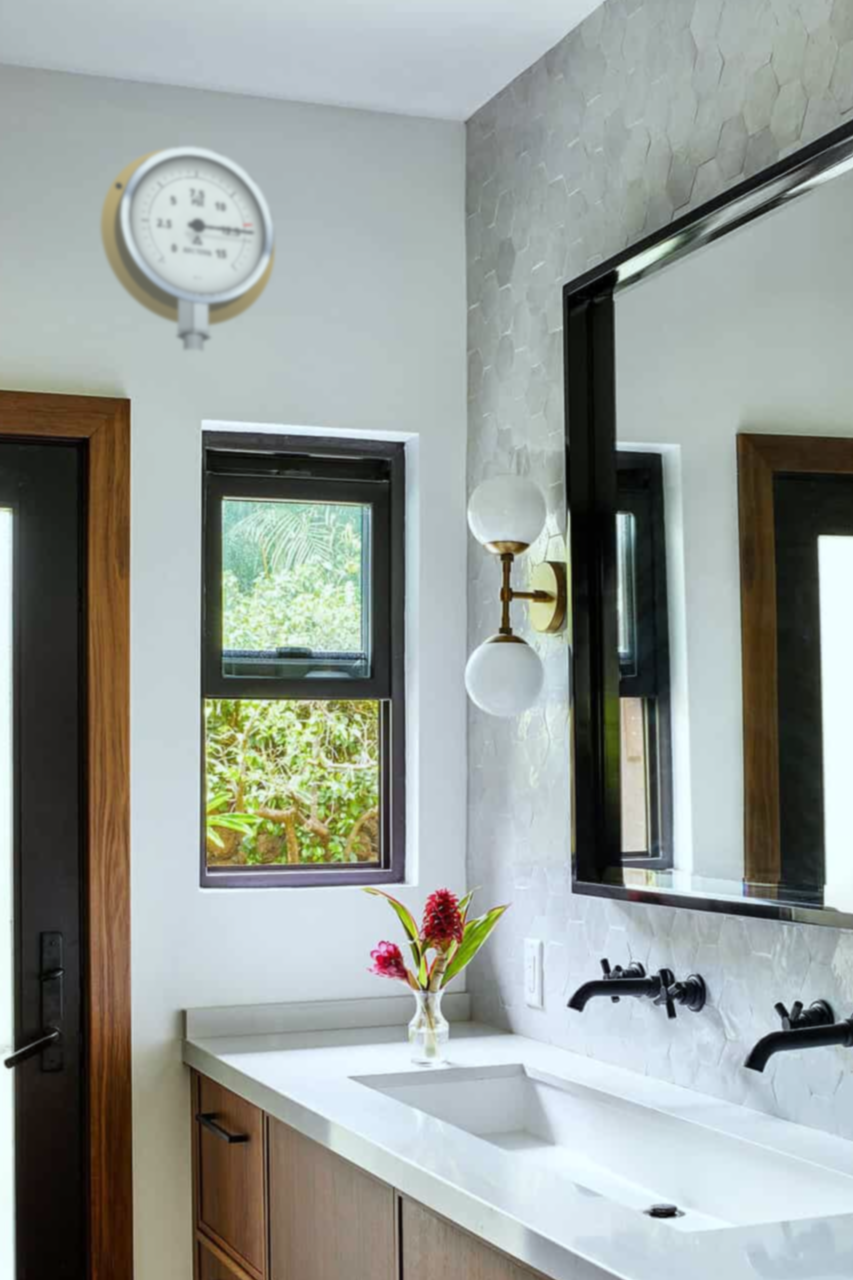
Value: 12.5psi
